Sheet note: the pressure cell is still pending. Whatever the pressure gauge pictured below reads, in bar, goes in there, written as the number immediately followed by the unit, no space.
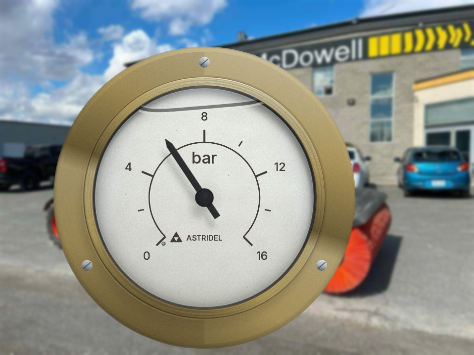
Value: 6bar
